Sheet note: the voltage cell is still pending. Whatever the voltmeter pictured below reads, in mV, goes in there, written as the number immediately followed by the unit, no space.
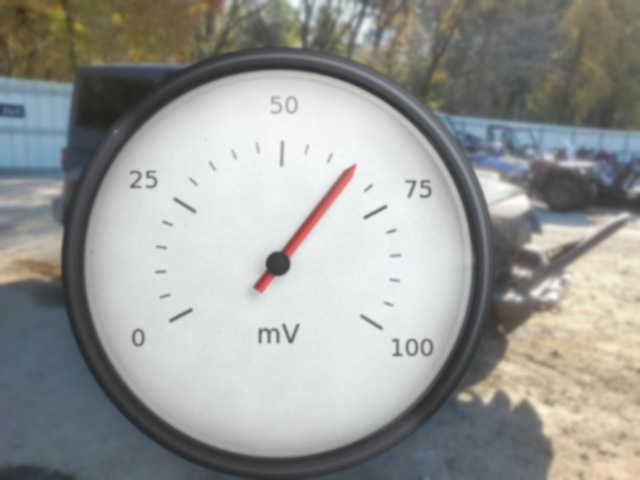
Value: 65mV
